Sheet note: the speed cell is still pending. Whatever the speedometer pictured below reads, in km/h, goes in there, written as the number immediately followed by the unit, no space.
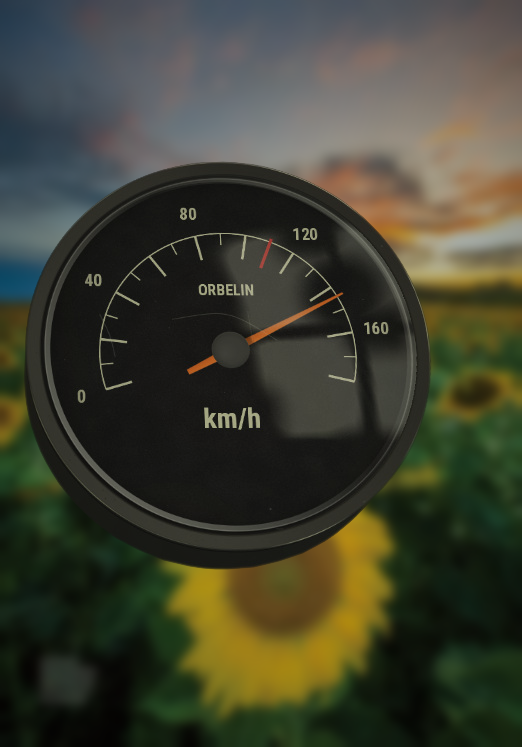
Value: 145km/h
